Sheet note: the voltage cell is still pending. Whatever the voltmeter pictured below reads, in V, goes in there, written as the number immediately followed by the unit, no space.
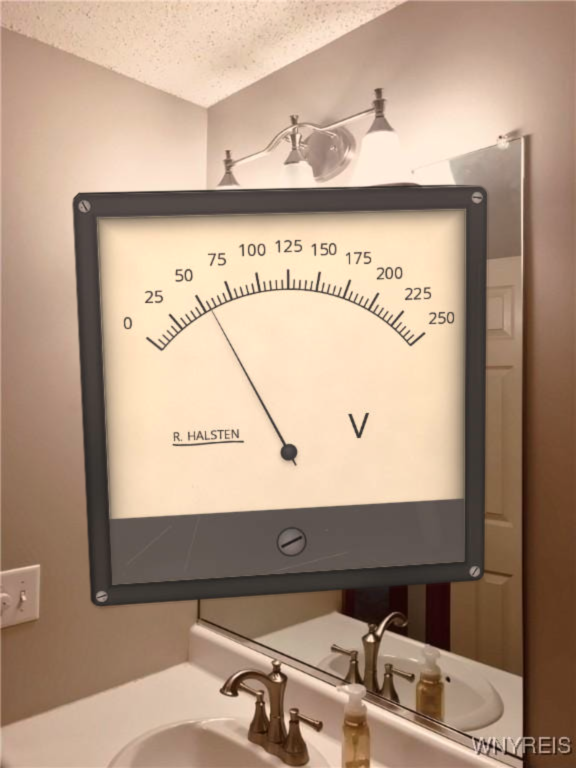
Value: 55V
